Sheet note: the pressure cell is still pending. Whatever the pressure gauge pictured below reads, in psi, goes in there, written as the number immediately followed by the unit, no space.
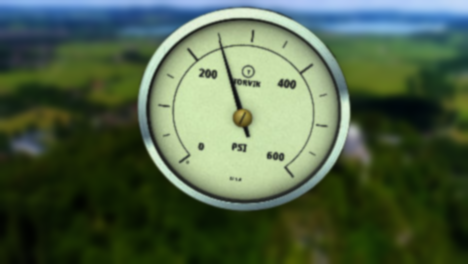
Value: 250psi
